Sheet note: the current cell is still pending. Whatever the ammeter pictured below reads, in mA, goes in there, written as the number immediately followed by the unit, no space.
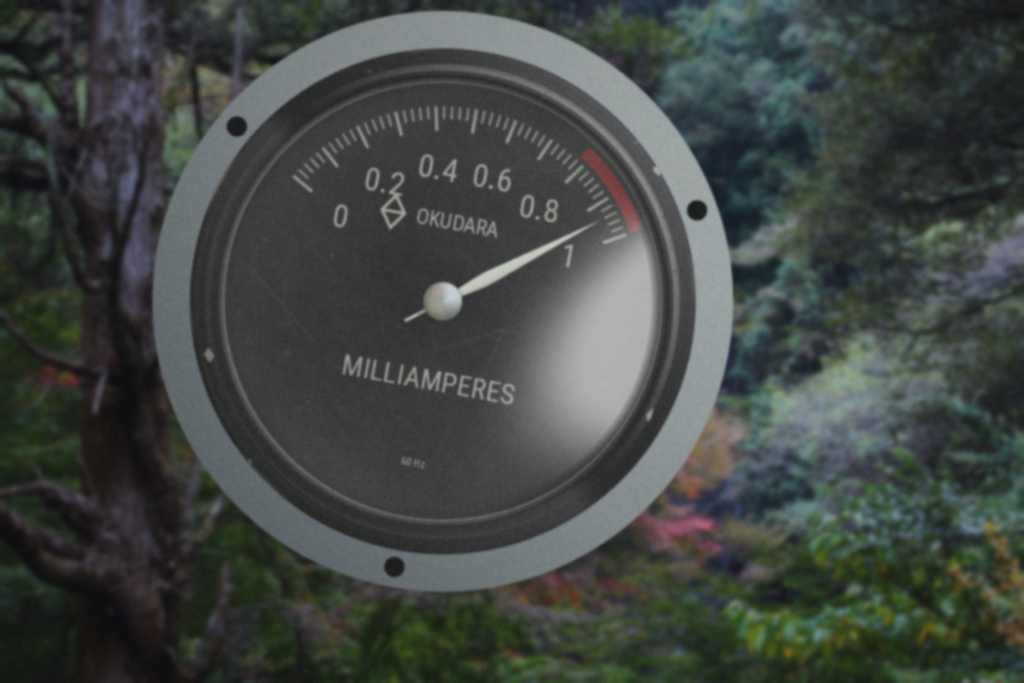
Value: 0.94mA
